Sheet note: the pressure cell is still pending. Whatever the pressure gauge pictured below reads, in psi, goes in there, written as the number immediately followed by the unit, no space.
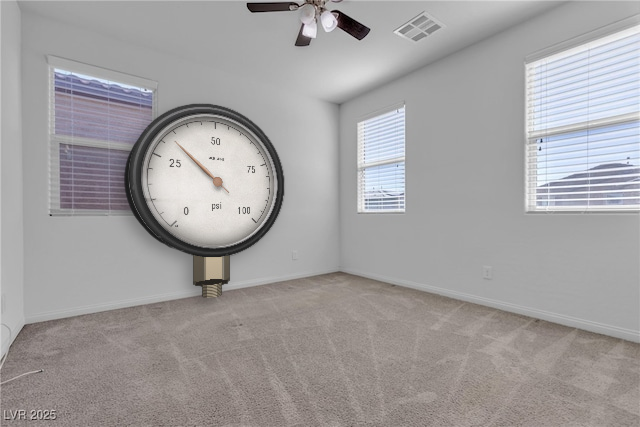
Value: 32.5psi
